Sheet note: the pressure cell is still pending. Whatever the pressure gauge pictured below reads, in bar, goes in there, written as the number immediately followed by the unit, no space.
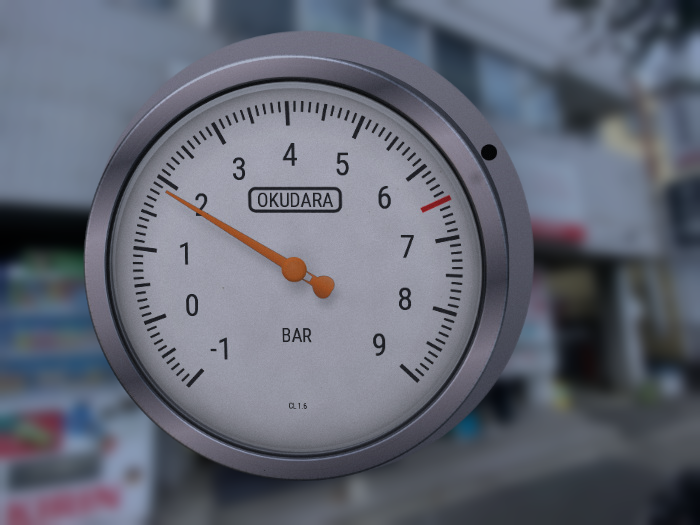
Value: 1.9bar
